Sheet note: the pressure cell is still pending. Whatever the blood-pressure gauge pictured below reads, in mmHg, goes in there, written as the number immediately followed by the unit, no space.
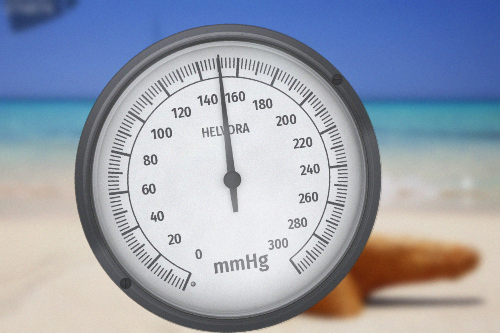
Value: 150mmHg
